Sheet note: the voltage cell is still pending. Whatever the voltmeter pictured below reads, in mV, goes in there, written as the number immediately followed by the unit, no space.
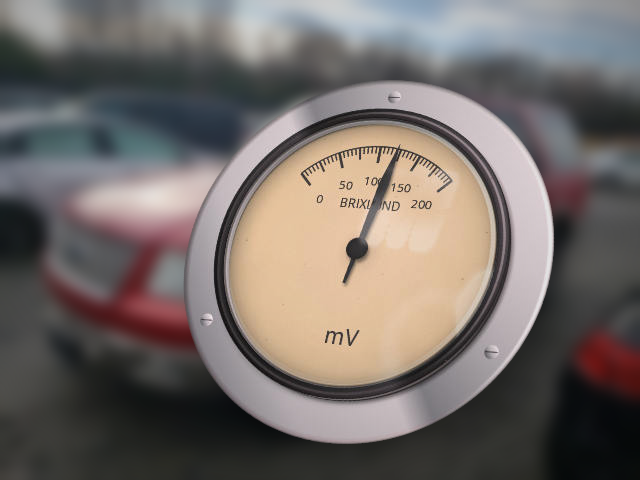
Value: 125mV
